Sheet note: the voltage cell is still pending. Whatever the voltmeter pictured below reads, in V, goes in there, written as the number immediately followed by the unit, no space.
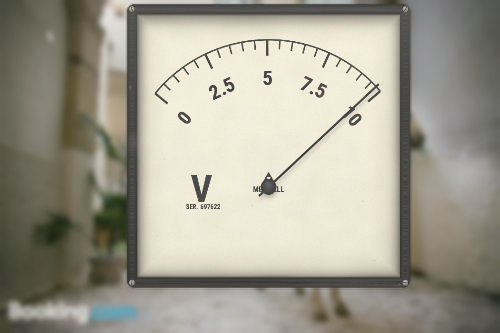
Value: 9.75V
